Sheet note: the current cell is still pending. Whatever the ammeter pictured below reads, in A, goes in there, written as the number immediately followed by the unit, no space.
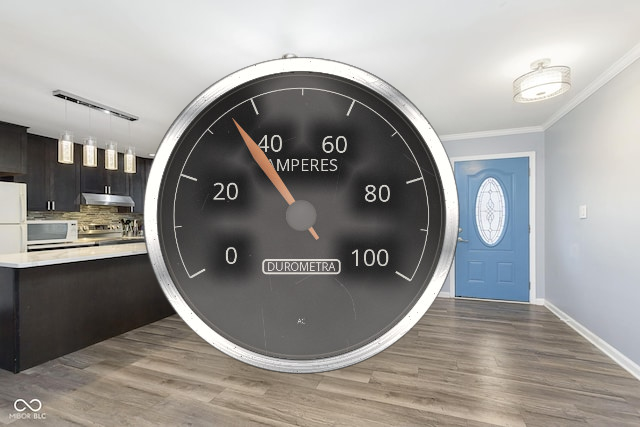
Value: 35A
